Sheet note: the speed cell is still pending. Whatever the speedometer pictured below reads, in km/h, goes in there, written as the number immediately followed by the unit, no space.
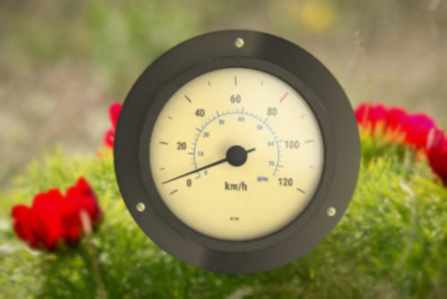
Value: 5km/h
